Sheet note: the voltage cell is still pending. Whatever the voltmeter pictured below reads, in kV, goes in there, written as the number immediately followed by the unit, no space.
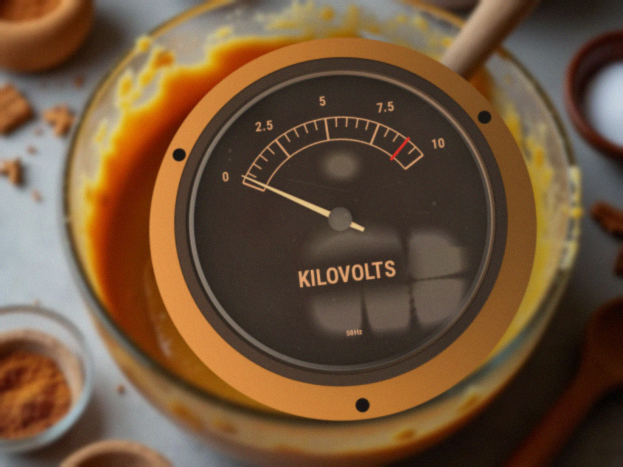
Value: 0.25kV
